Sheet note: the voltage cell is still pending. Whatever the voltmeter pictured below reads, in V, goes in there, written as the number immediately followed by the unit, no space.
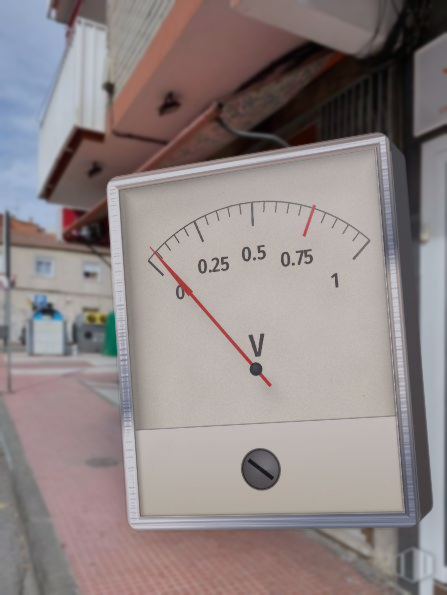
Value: 0.05V
